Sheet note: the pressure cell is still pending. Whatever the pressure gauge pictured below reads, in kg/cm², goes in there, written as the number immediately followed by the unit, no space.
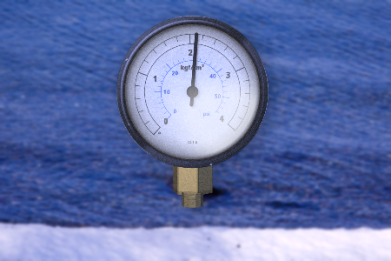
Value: 2.1kg/cm²
